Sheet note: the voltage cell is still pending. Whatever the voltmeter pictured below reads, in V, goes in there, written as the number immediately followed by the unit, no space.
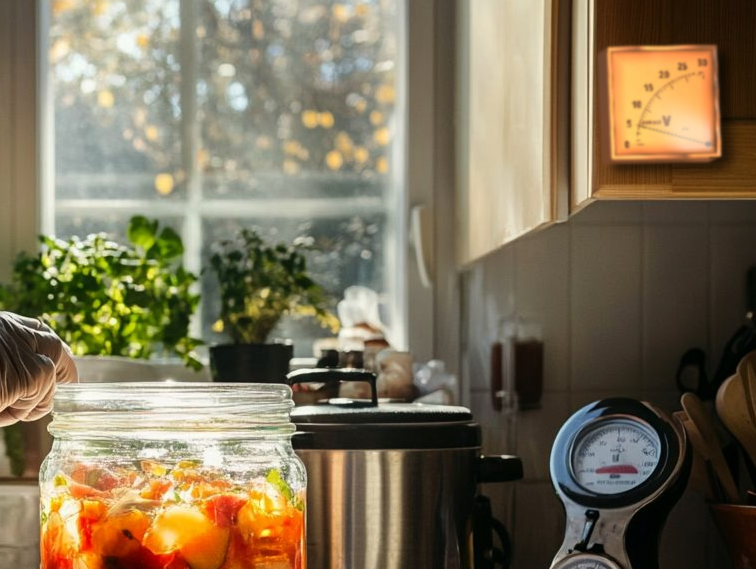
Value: 5V
